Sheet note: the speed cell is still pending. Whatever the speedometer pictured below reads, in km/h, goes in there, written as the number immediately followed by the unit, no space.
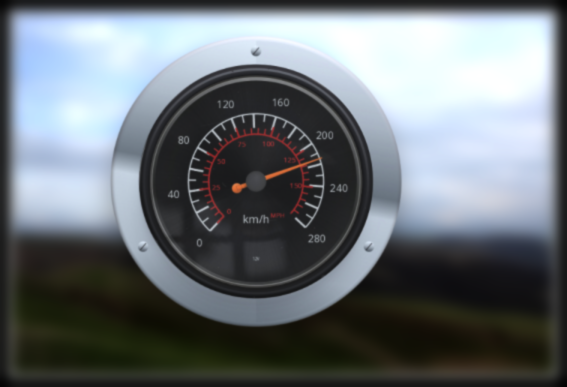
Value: 215km/h
